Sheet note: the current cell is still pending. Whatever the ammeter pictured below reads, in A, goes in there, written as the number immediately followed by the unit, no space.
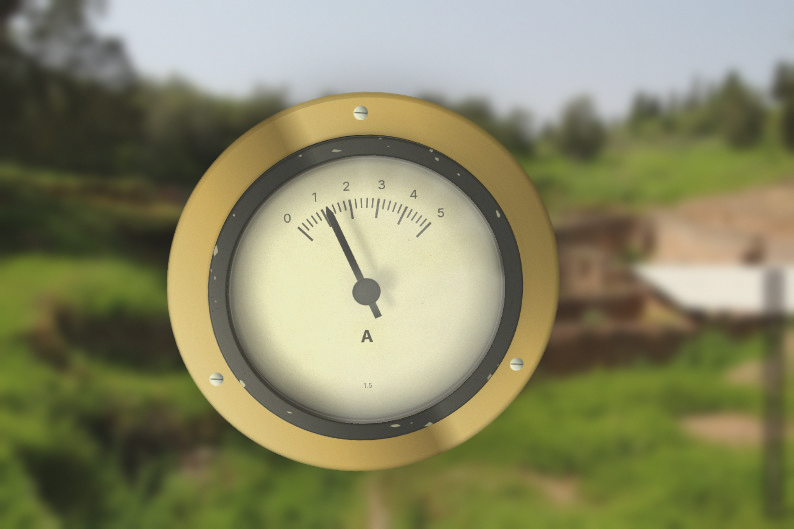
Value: 1.2A
